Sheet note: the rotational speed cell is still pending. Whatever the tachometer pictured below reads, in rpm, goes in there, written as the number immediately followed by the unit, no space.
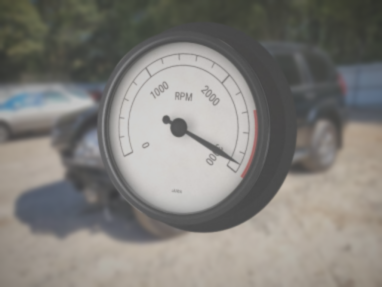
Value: 2900rpm
